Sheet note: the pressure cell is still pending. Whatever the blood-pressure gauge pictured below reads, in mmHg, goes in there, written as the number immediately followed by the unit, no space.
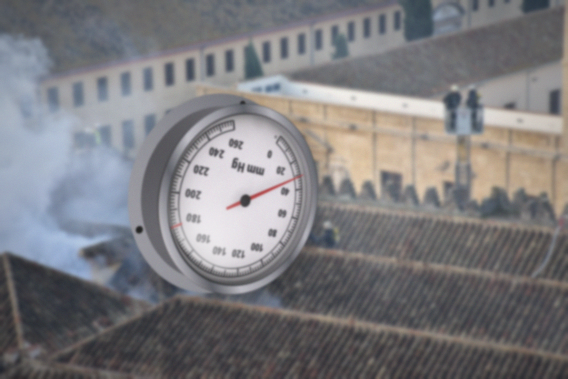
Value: 30mmHg
